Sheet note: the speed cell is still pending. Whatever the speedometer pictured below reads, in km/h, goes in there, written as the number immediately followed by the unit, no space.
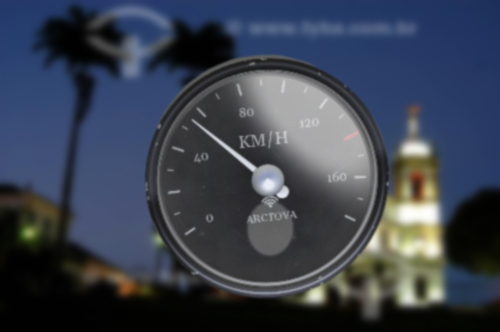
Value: 55km/h
